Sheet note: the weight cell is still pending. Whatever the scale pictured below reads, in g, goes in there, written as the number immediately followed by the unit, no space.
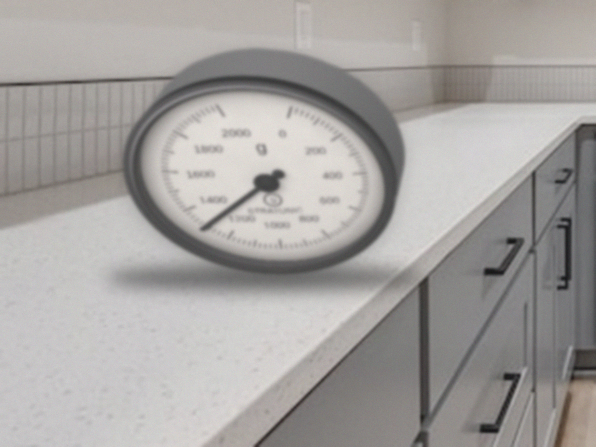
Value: 1300g
